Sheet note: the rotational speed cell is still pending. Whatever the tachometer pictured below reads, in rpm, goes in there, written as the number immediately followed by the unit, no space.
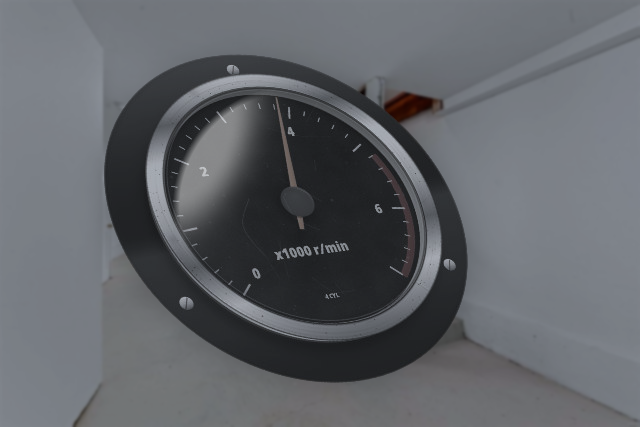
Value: 3800rpm
